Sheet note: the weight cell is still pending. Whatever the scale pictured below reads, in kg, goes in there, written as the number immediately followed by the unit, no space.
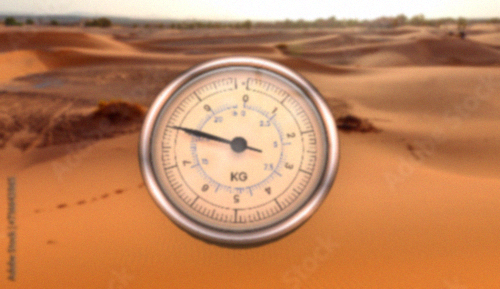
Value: 8kg
